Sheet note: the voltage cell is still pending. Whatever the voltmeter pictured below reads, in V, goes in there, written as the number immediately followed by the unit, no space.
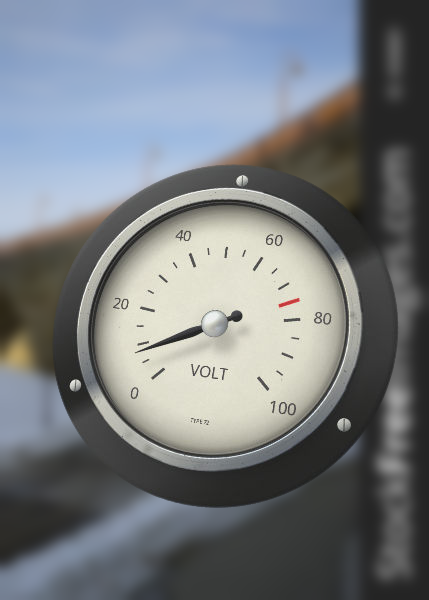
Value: 7.5V
